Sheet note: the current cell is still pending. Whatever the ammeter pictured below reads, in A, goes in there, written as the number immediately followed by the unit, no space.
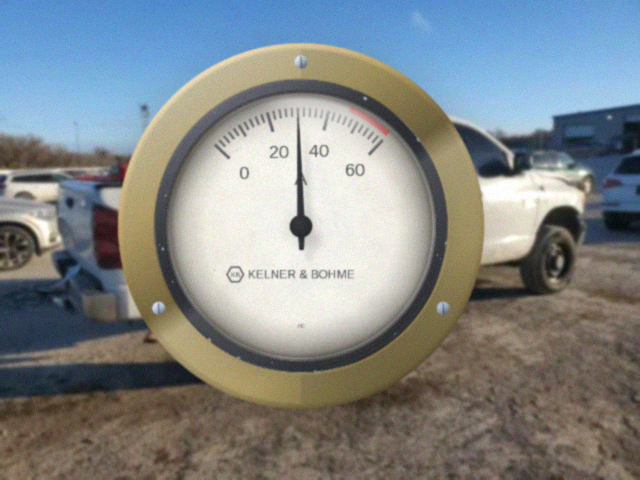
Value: 30A
